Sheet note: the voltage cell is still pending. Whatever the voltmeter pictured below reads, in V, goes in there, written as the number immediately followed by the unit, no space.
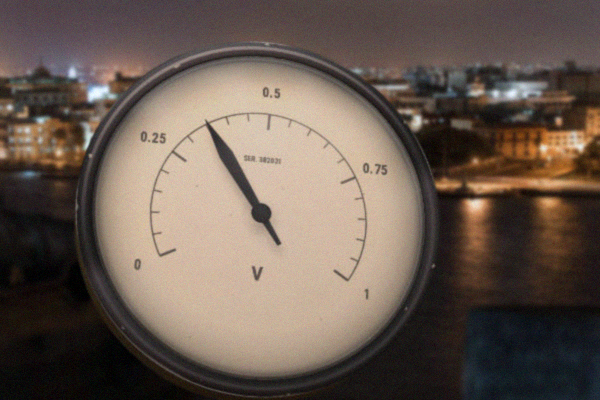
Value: 0.35V
